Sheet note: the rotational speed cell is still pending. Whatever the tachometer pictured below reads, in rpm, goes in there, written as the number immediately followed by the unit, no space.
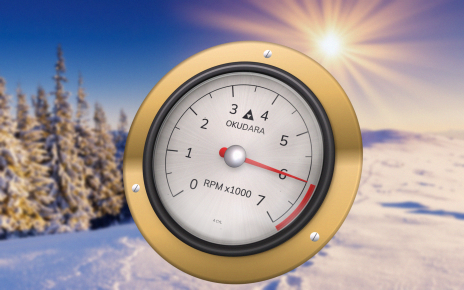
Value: 6000rpm
